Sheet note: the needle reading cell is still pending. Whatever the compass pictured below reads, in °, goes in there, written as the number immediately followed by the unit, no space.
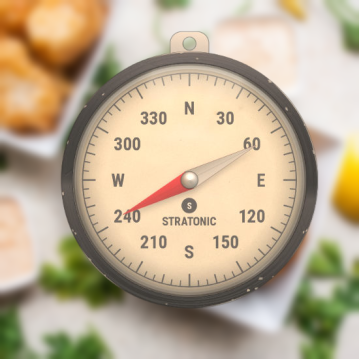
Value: 242.5°
